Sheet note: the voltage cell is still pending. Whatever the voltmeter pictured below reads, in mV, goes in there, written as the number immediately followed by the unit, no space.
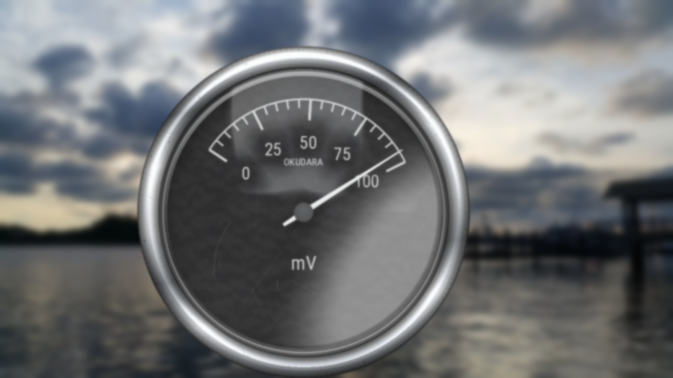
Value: 95mV
